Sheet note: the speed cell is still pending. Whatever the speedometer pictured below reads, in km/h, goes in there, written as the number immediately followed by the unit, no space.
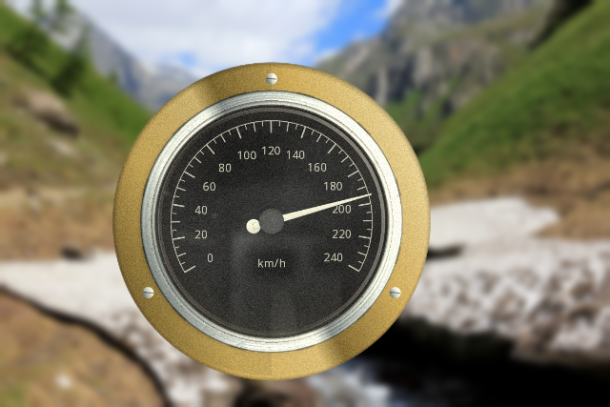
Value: 195km/h
